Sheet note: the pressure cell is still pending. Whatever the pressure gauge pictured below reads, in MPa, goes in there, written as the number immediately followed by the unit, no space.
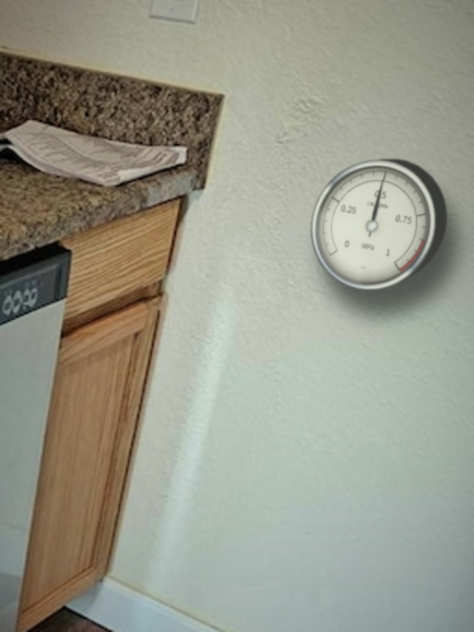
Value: 0.5MPa
